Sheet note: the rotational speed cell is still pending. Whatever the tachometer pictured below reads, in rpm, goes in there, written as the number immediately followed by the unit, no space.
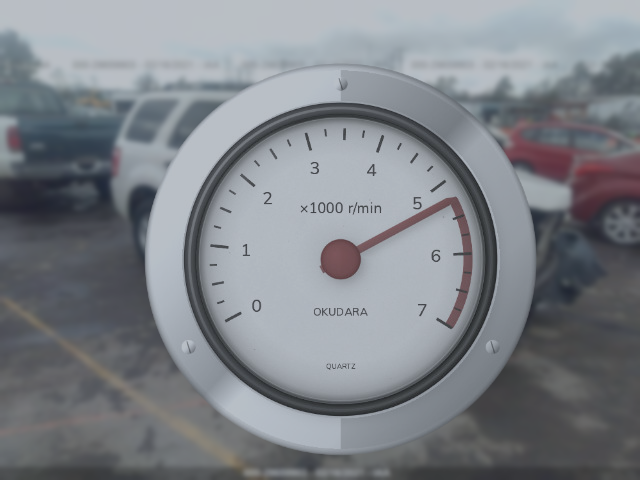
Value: 5250rpm
